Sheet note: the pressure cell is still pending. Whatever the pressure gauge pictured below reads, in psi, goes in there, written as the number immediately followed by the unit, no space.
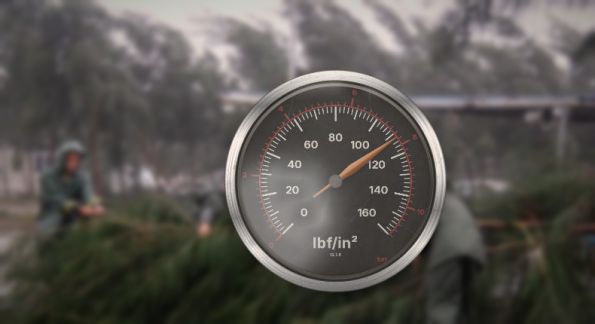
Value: 112psi
